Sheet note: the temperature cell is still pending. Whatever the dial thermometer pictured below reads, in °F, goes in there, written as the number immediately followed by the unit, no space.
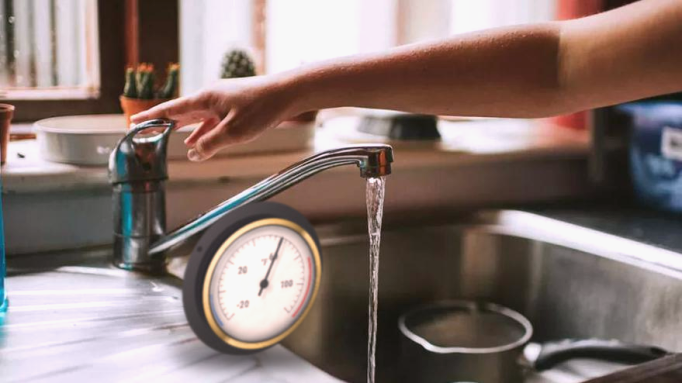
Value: 60°F
